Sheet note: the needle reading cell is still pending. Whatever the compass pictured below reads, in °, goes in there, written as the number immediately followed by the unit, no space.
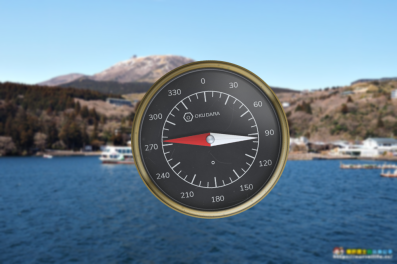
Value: 275°
